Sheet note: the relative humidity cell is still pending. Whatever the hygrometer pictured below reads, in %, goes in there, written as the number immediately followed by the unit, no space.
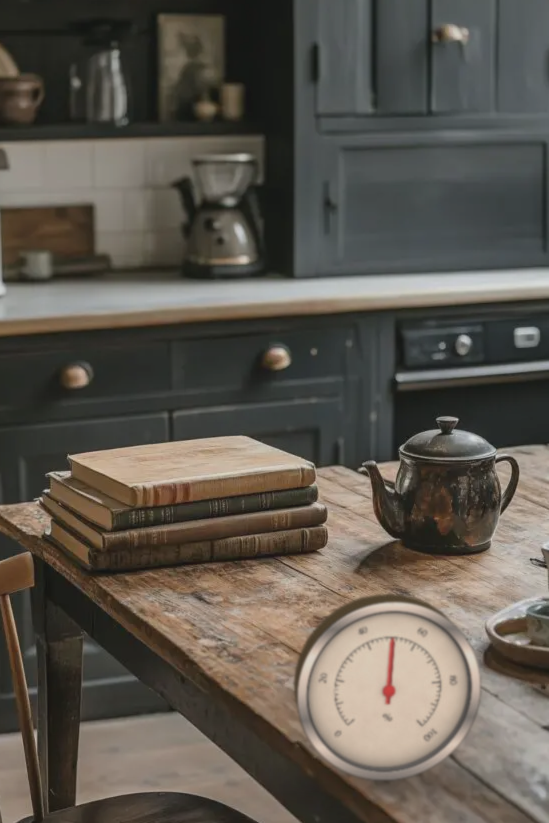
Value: 50%
